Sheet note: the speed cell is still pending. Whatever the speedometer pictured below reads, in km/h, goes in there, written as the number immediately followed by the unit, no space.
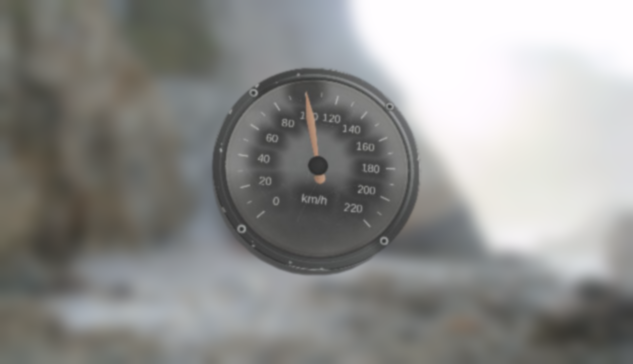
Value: 100km/h
